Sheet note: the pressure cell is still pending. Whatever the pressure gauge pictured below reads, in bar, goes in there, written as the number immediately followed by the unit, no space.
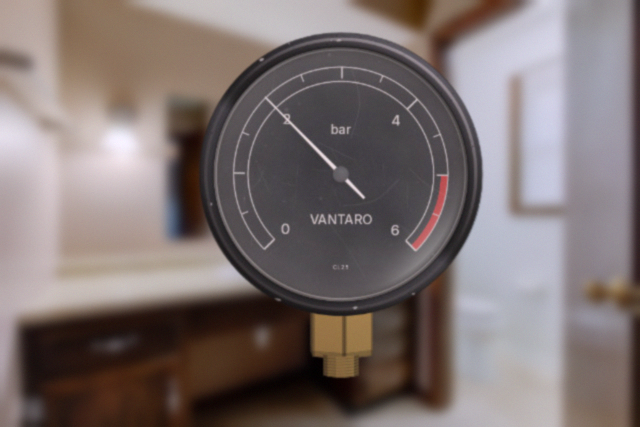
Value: 2bar
